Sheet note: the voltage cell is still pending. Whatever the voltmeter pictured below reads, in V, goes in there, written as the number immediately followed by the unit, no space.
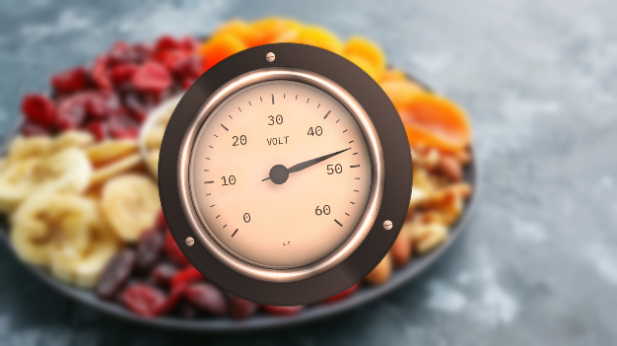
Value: 47V
